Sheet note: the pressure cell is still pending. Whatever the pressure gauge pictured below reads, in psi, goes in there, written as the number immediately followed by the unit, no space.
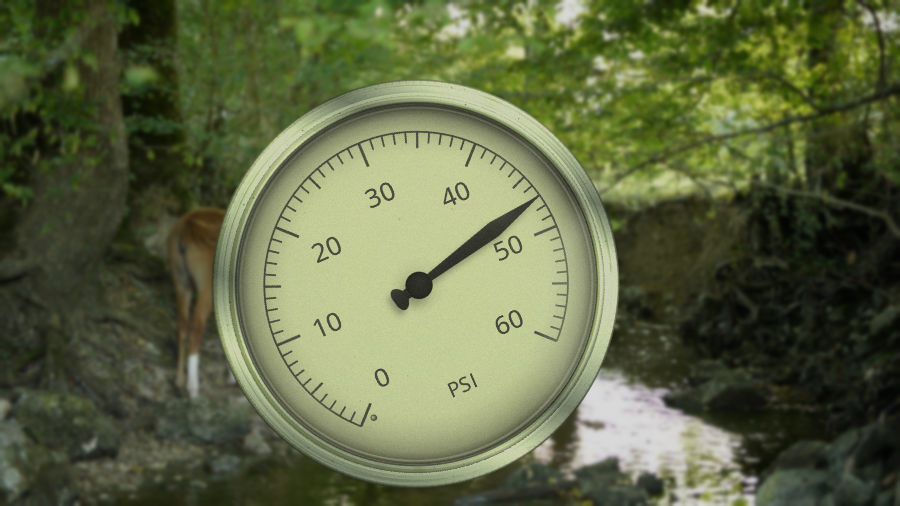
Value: 47psi
